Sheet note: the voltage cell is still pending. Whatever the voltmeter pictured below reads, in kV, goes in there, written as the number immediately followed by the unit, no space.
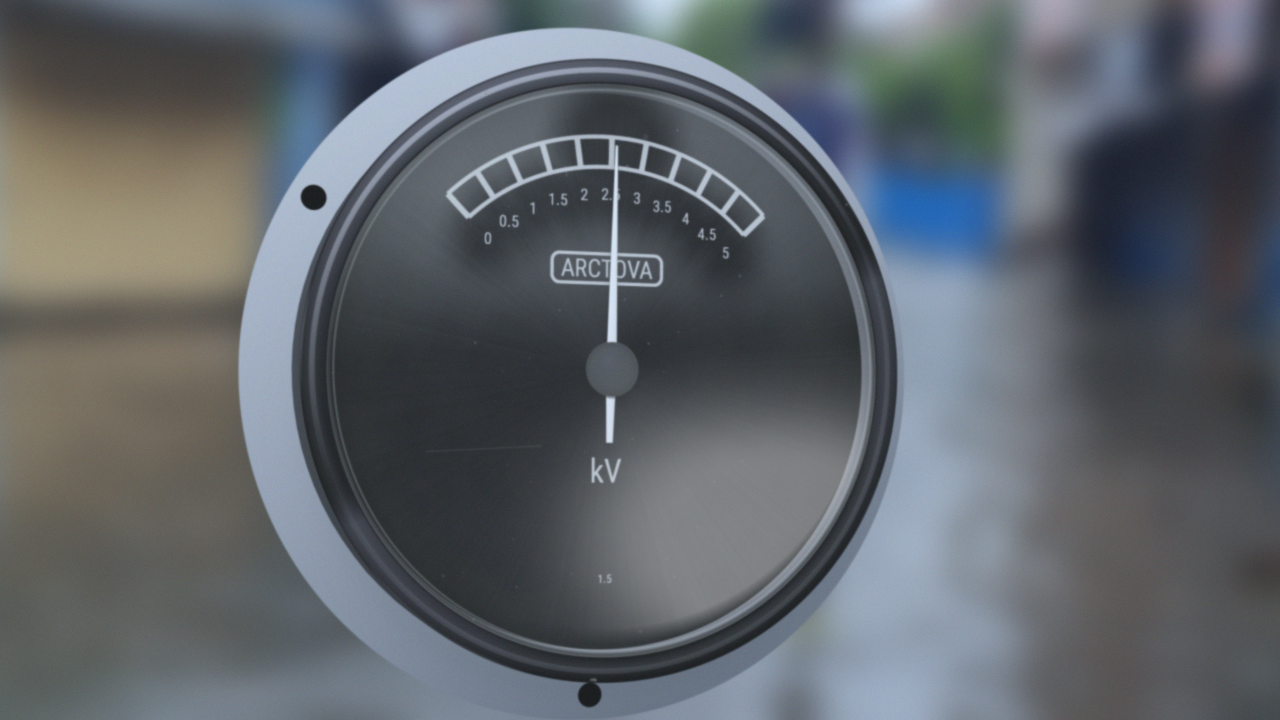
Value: 2.5kV
